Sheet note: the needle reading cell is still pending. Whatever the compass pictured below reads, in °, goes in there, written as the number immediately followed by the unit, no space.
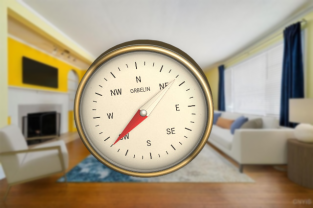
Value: 230°
